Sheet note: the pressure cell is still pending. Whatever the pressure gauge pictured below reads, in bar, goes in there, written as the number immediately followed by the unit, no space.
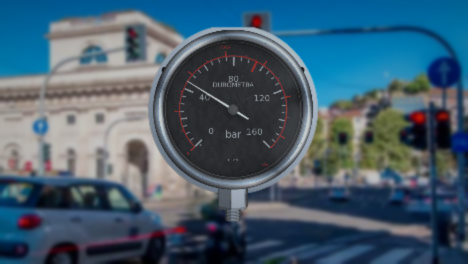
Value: 45bar
